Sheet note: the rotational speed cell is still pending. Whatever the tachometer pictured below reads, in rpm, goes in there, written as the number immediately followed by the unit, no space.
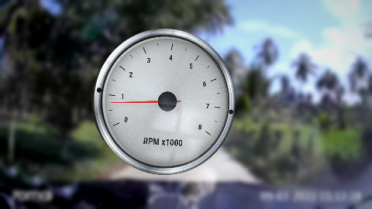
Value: 750rpm
